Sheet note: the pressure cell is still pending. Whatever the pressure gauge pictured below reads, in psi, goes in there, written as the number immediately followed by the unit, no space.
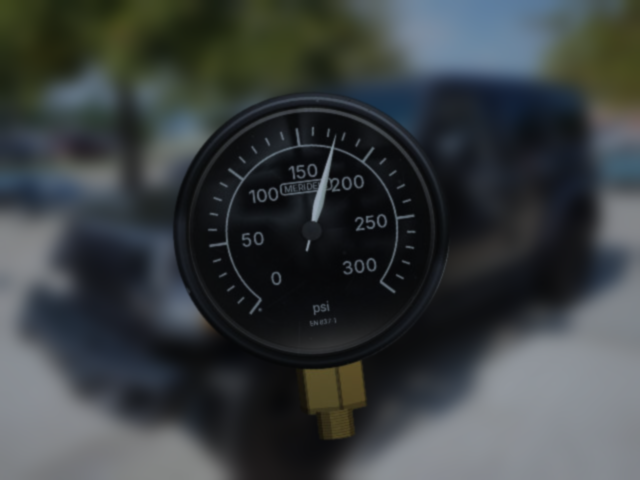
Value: 175psi
